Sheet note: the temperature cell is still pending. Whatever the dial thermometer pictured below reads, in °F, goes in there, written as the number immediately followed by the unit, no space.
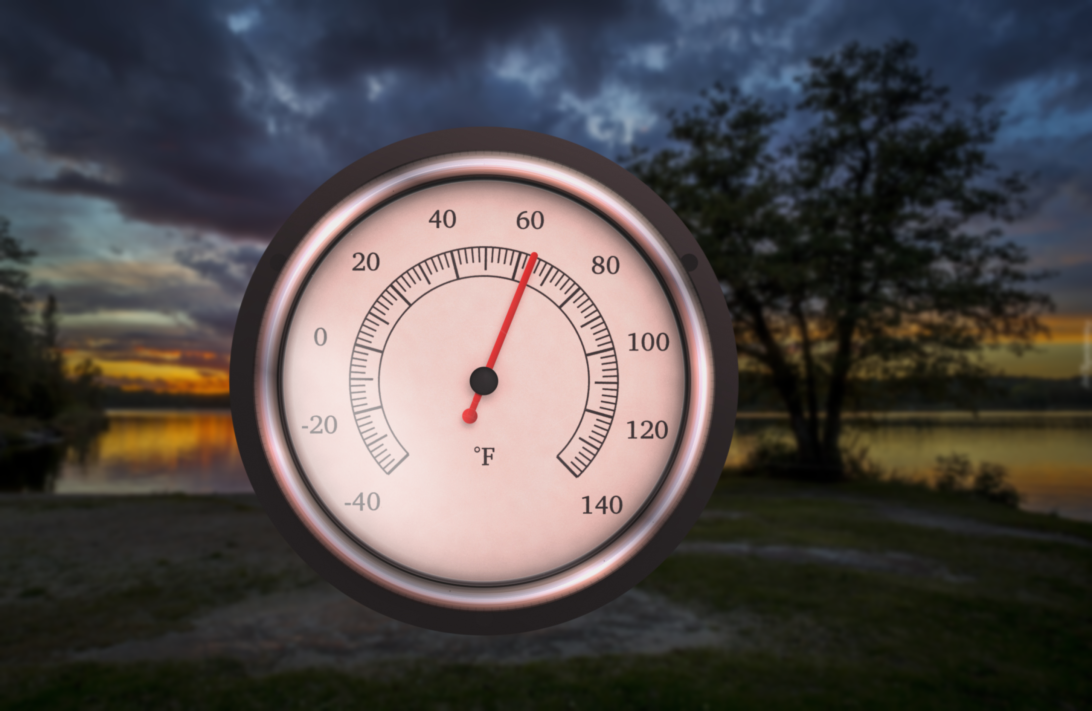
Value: 64°F
